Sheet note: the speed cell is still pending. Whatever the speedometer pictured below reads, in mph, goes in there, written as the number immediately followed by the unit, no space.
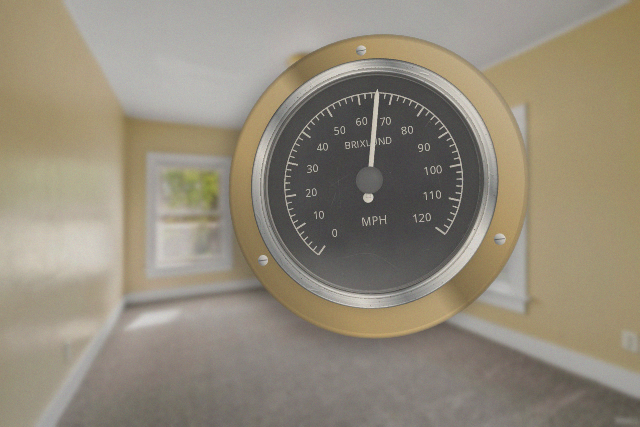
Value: 66mph
